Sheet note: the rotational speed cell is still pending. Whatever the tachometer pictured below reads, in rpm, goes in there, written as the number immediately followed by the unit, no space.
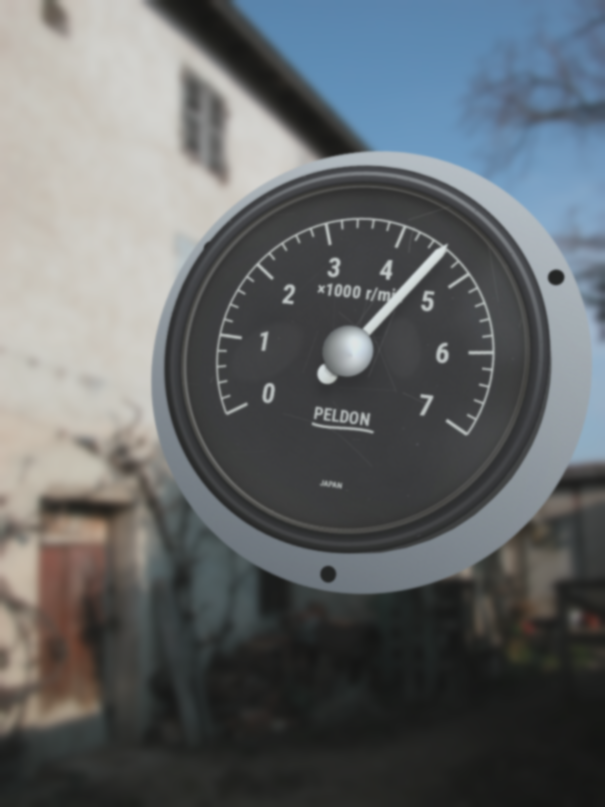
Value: 4600rpm
